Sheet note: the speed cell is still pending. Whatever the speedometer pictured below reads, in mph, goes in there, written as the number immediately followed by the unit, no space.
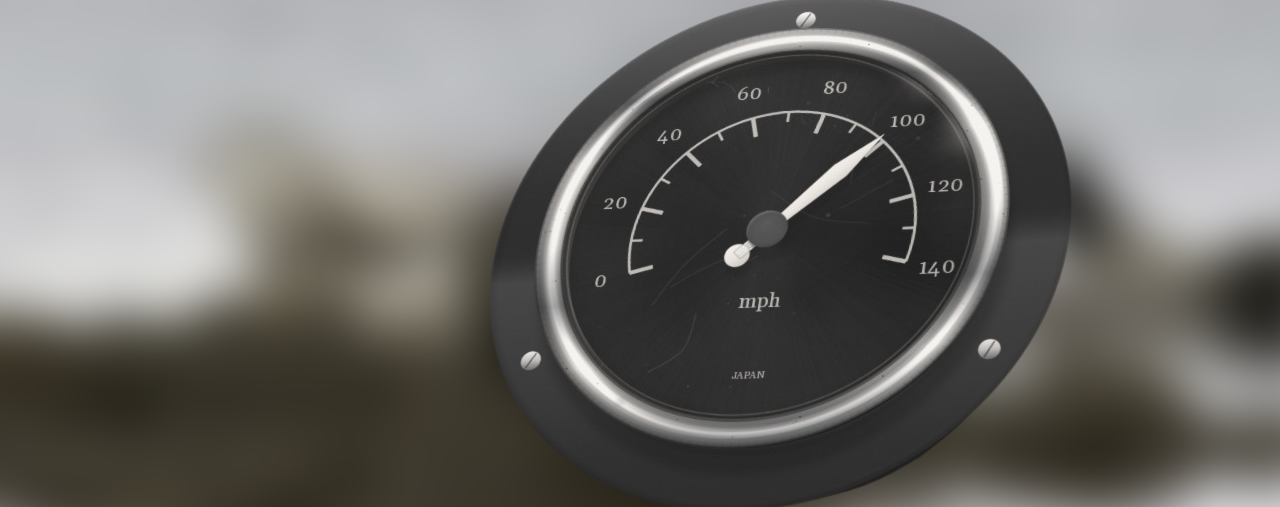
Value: 100mph
